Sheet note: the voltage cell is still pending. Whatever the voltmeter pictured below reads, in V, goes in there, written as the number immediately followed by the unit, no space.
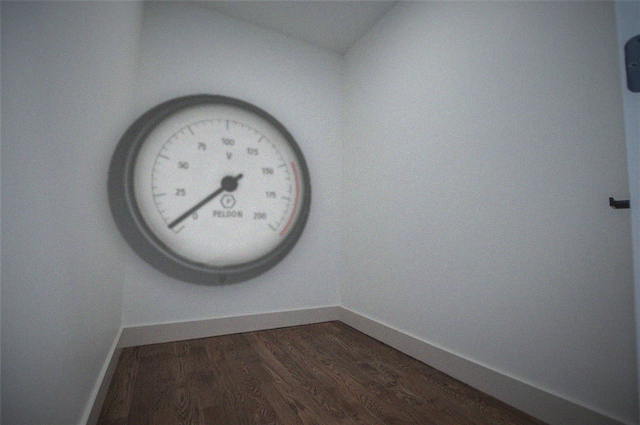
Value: 5V
